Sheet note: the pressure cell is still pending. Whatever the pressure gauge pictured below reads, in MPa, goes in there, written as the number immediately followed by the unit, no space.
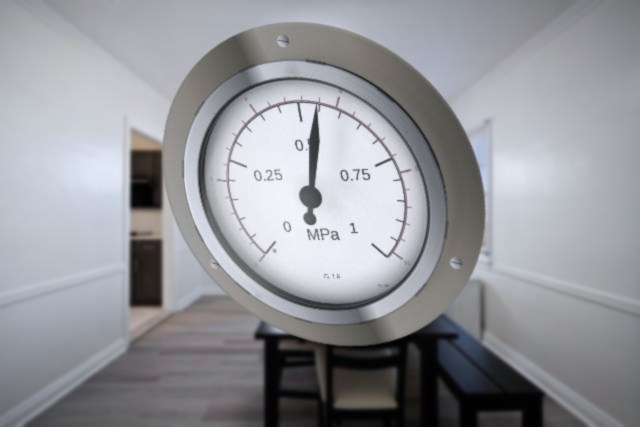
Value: 0.55MPa
